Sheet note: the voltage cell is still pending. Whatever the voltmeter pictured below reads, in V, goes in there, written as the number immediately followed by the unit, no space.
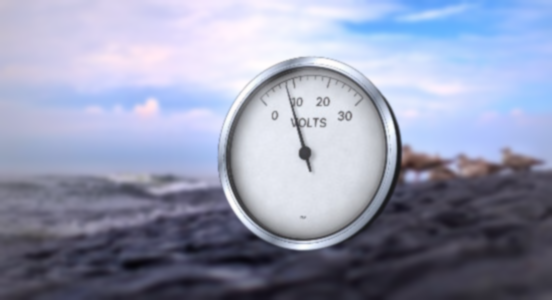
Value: 8V
